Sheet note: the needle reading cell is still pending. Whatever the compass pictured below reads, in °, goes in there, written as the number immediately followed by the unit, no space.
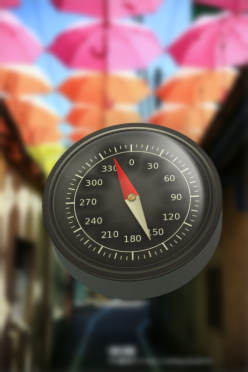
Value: 340°
